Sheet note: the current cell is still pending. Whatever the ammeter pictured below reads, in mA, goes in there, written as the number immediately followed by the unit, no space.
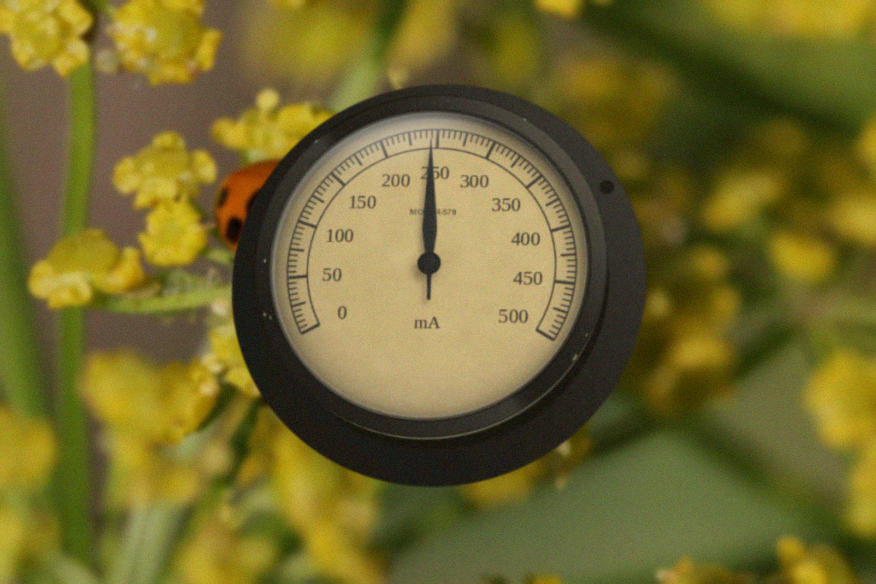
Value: 245mA
